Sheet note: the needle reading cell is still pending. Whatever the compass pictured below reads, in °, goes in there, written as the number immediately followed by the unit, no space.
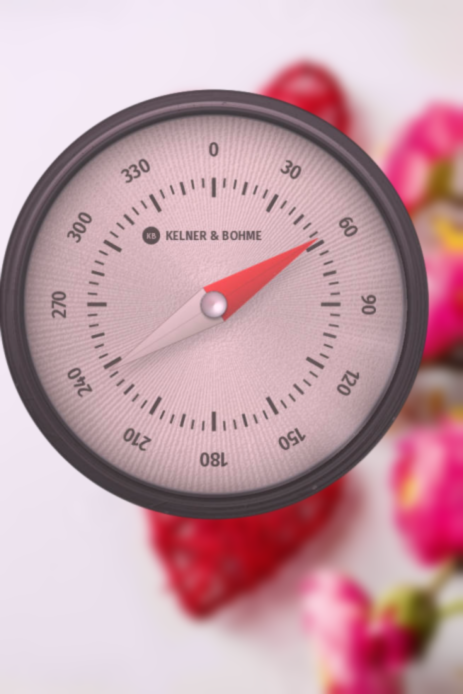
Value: 57.5°
